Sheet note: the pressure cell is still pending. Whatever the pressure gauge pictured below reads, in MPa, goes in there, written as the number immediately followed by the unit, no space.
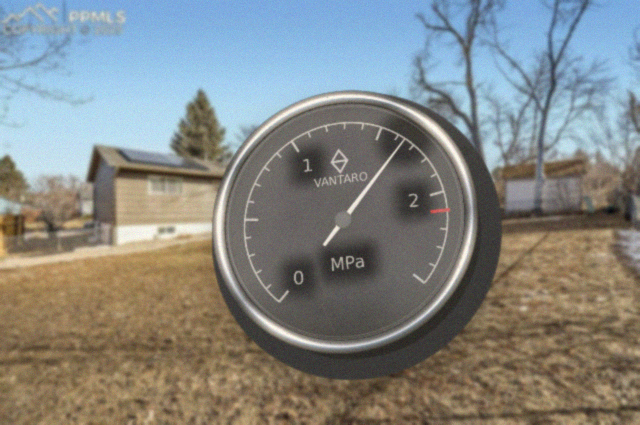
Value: 1.65MPa
